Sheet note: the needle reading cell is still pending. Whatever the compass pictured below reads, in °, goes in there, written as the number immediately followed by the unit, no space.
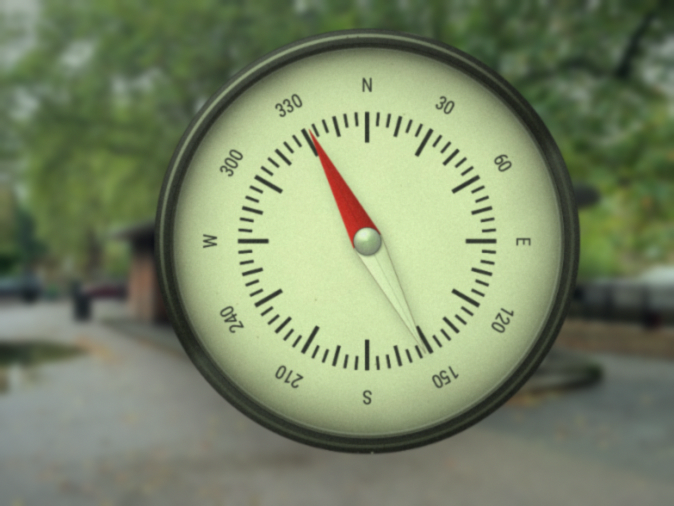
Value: 332.5°
